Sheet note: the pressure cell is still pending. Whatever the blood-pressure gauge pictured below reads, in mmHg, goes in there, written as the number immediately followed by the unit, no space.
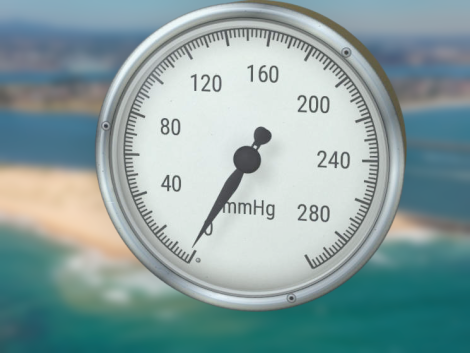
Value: 2mmHg
